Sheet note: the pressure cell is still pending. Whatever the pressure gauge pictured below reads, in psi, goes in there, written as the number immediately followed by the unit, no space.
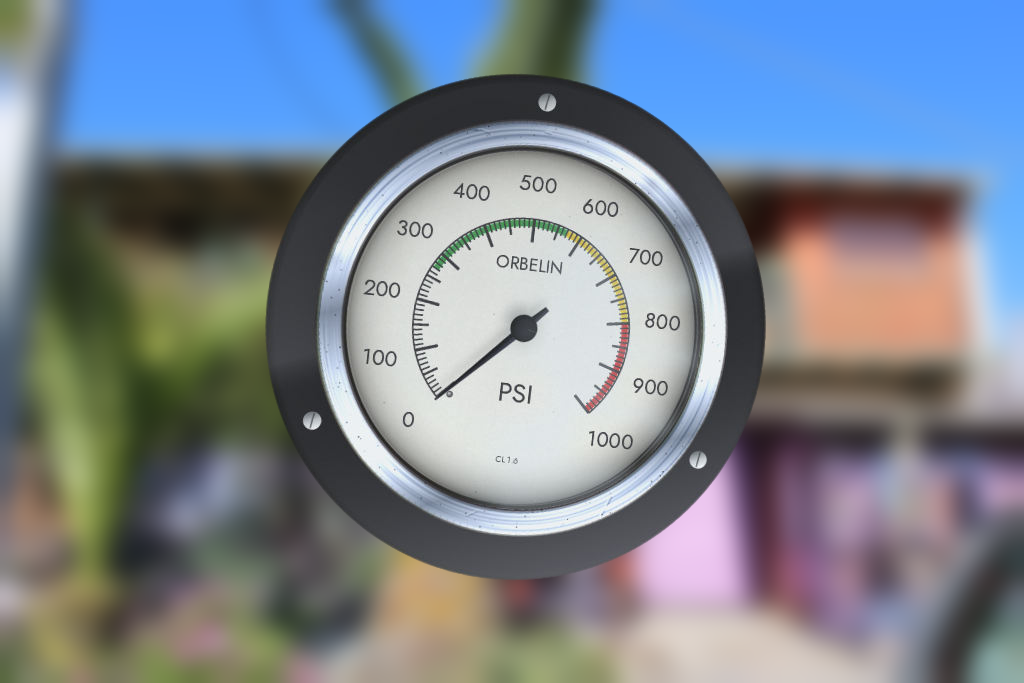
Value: 0psi
